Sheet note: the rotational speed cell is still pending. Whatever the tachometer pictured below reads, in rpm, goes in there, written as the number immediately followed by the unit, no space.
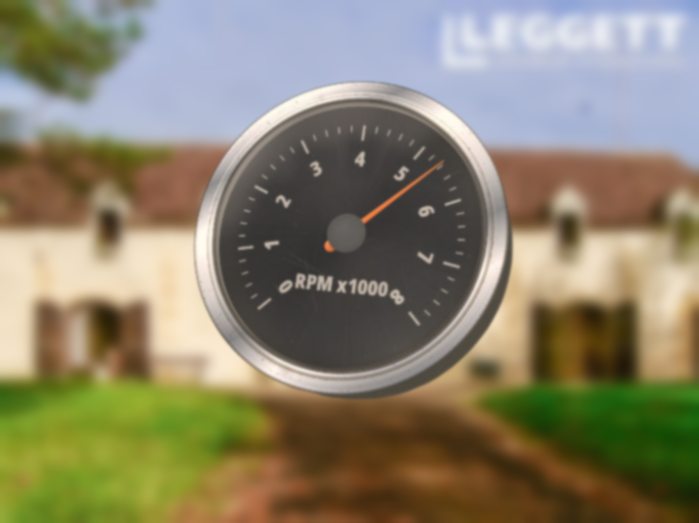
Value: 5400rpm
